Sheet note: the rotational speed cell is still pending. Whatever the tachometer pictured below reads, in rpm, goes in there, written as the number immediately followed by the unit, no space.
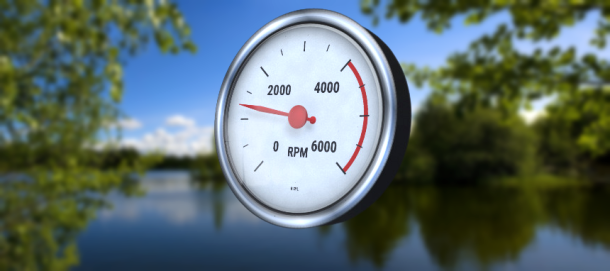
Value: 1250rpm
